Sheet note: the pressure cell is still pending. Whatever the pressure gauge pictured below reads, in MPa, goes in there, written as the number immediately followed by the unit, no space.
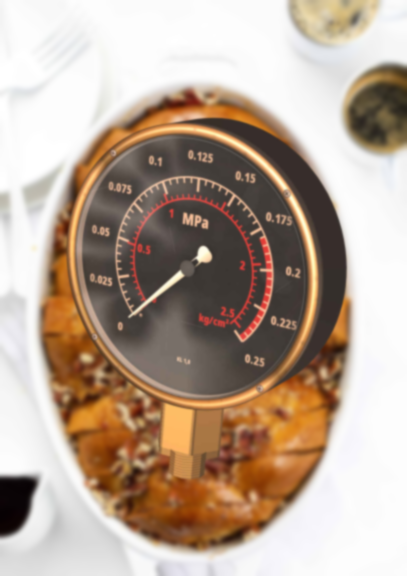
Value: 0MPa
